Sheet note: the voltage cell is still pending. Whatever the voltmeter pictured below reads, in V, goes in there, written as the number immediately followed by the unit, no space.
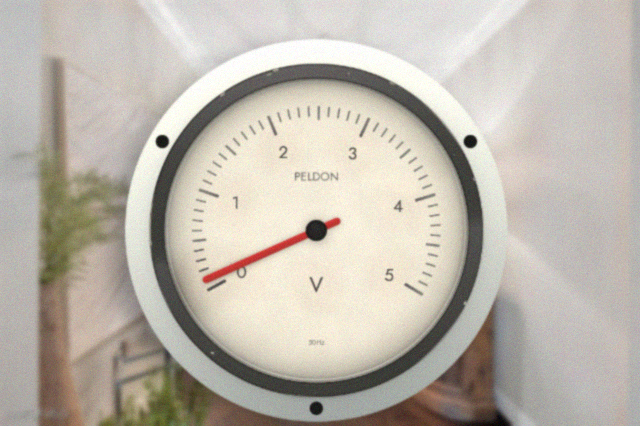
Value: 0.1V
